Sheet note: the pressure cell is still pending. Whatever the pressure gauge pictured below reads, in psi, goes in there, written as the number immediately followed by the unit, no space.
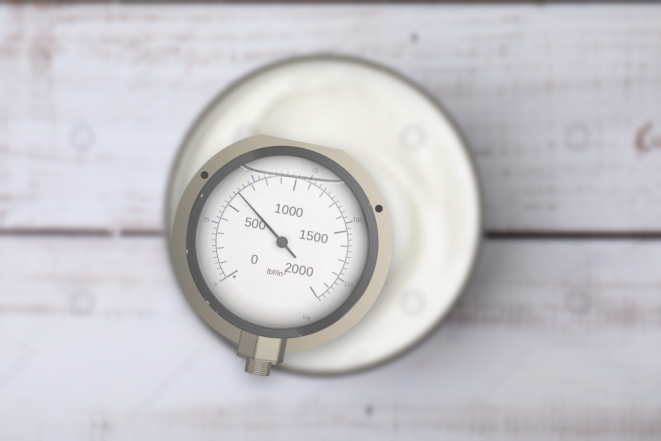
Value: 600psi
